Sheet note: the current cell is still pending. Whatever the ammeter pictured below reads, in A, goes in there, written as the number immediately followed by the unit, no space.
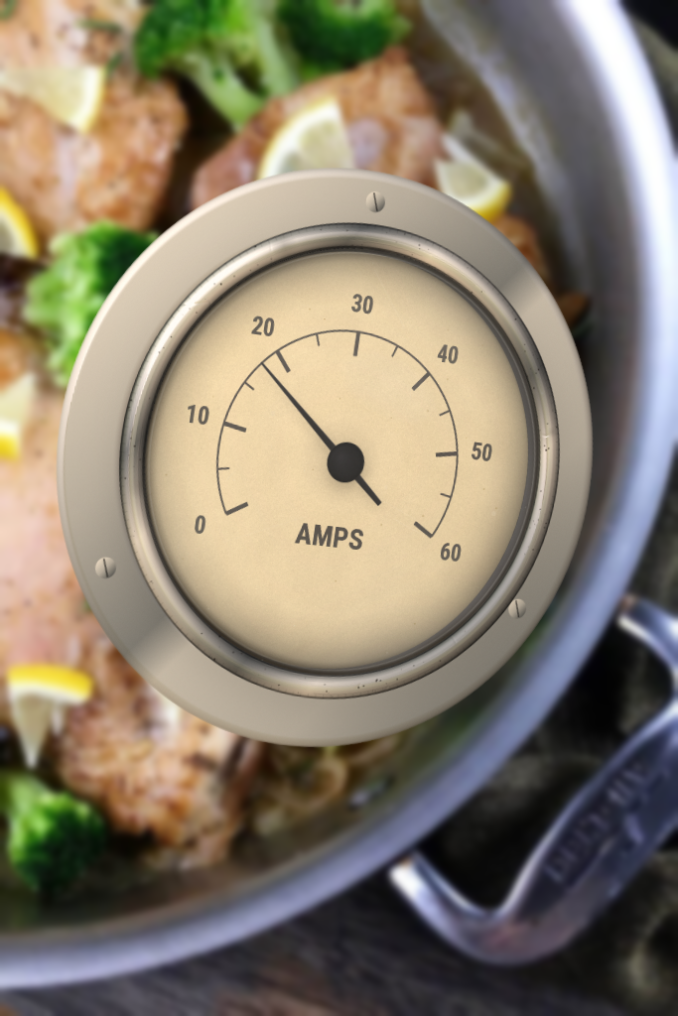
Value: 17.5A
